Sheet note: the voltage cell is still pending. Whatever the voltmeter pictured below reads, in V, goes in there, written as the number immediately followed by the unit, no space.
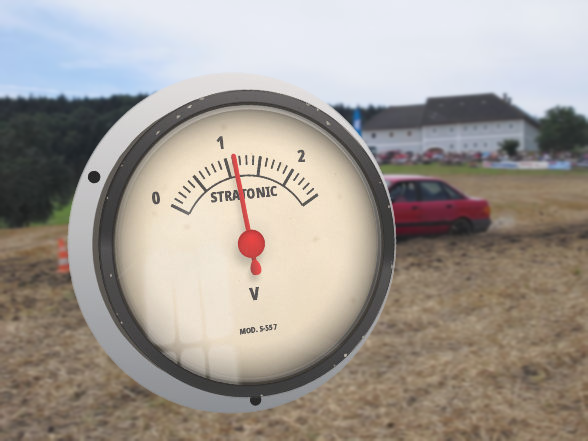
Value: 1.1V
